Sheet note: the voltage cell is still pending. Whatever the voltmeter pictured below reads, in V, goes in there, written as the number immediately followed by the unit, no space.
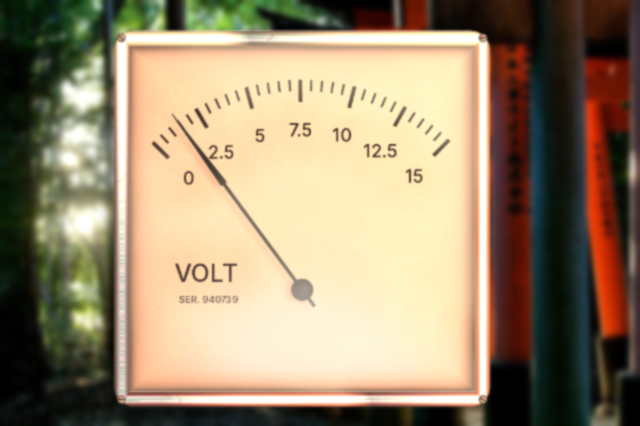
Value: 1.5V
